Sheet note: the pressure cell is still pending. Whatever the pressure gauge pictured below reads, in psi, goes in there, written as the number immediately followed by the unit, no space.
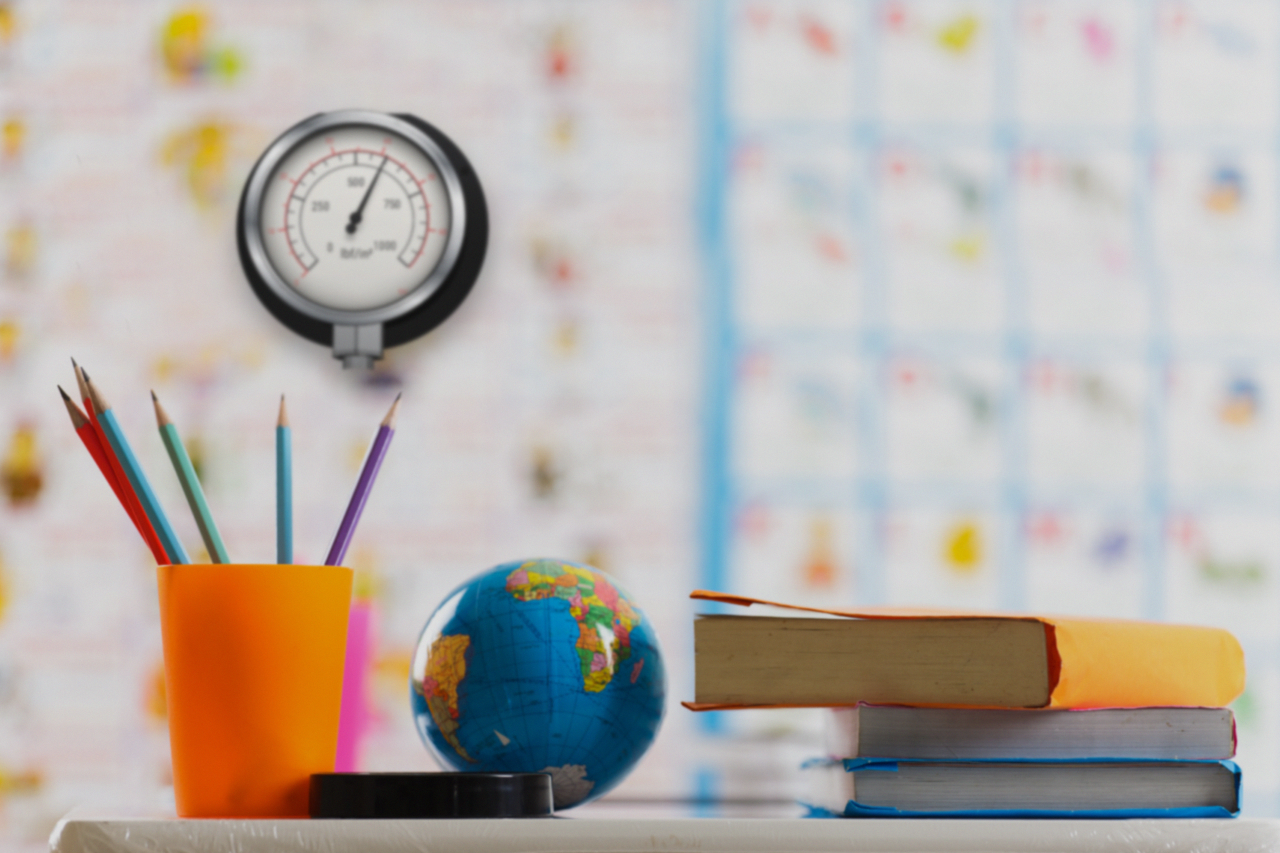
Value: 600psi
